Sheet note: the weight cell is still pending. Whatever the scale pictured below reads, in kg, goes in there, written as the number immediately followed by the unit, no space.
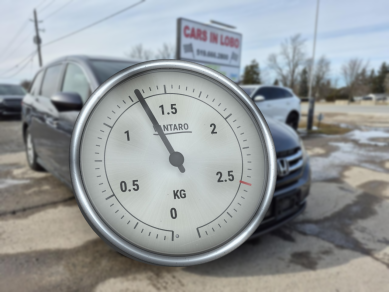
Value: 1.3kg
